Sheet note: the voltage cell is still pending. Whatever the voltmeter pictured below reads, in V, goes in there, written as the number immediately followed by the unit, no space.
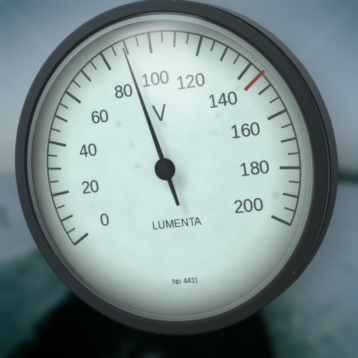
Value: 90V
